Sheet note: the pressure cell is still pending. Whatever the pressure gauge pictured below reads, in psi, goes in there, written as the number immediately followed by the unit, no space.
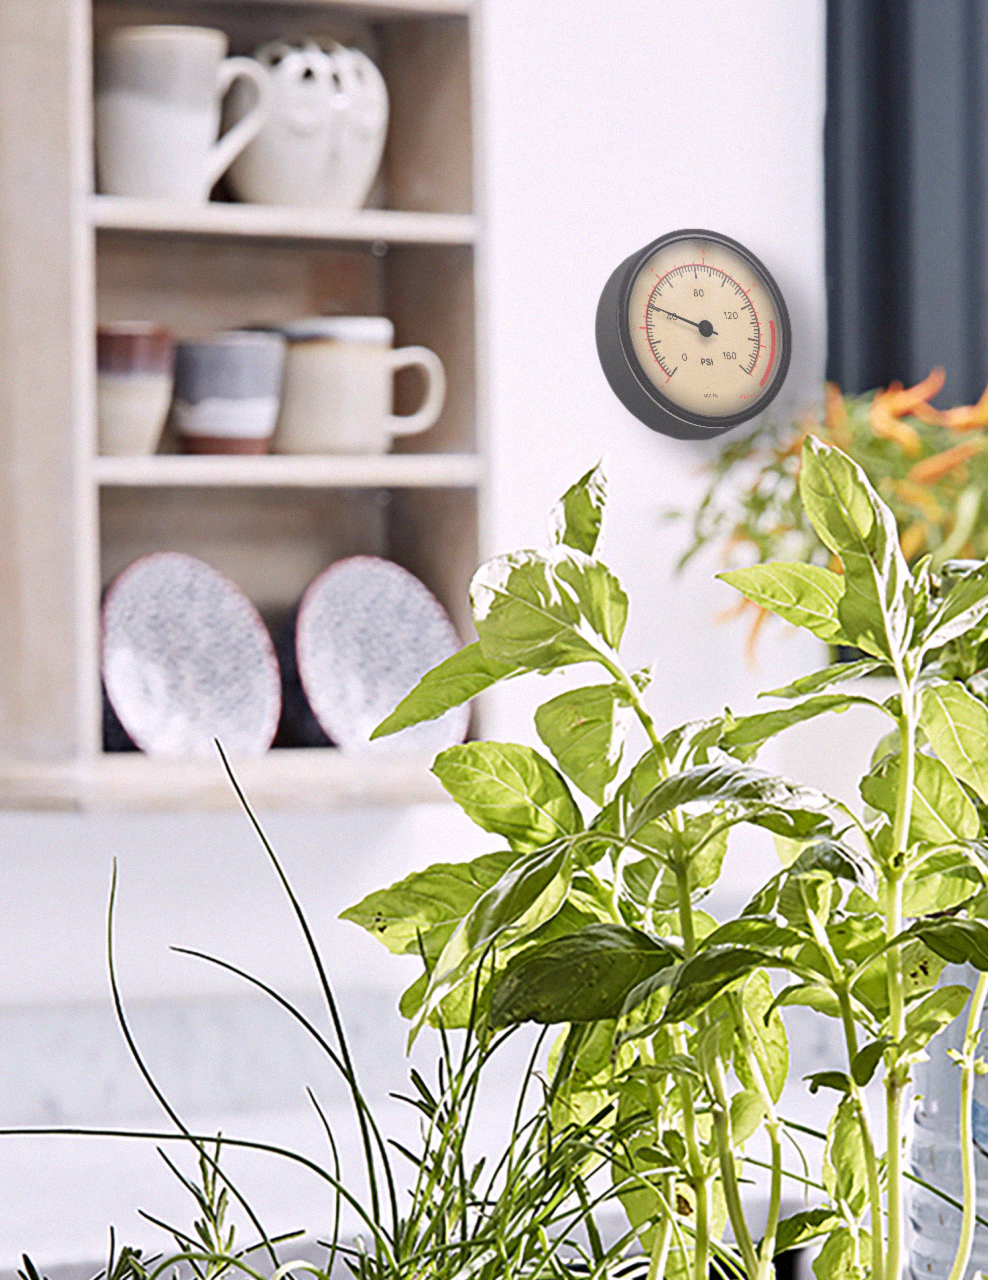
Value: 40psi
